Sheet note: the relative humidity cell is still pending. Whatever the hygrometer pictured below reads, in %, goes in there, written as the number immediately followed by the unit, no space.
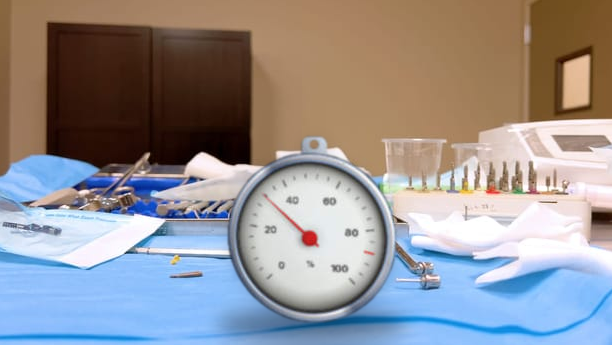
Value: 32%
